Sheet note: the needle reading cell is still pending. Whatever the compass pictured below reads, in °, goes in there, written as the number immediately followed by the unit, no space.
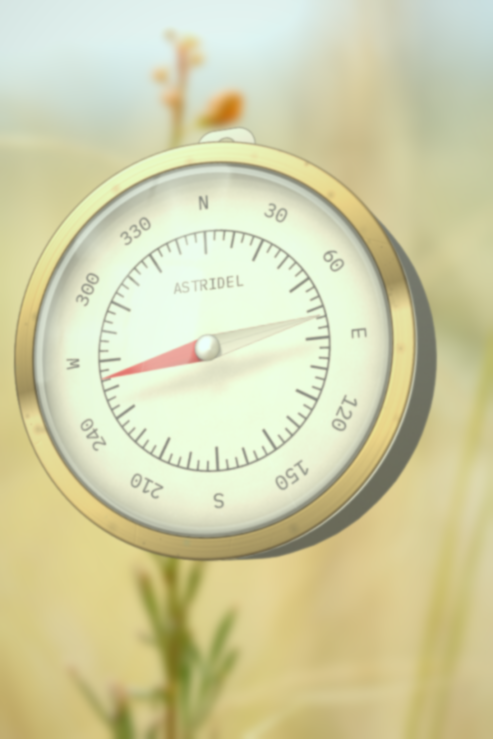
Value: 260°
